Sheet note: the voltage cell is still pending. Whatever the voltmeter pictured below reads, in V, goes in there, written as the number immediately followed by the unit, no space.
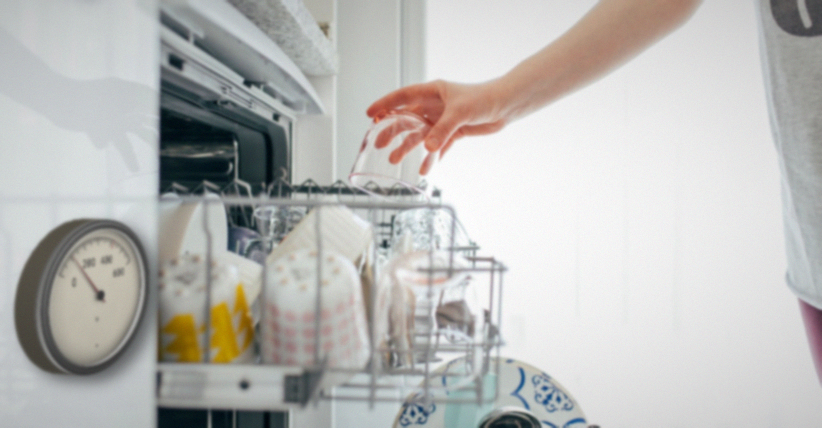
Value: 100V
